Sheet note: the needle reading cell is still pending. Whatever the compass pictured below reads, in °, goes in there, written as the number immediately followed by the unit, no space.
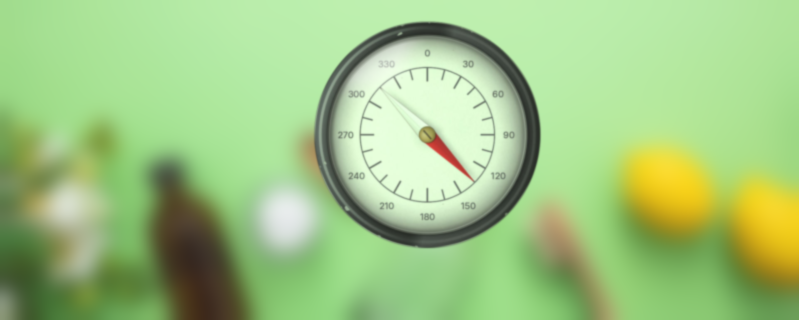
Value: 135°
